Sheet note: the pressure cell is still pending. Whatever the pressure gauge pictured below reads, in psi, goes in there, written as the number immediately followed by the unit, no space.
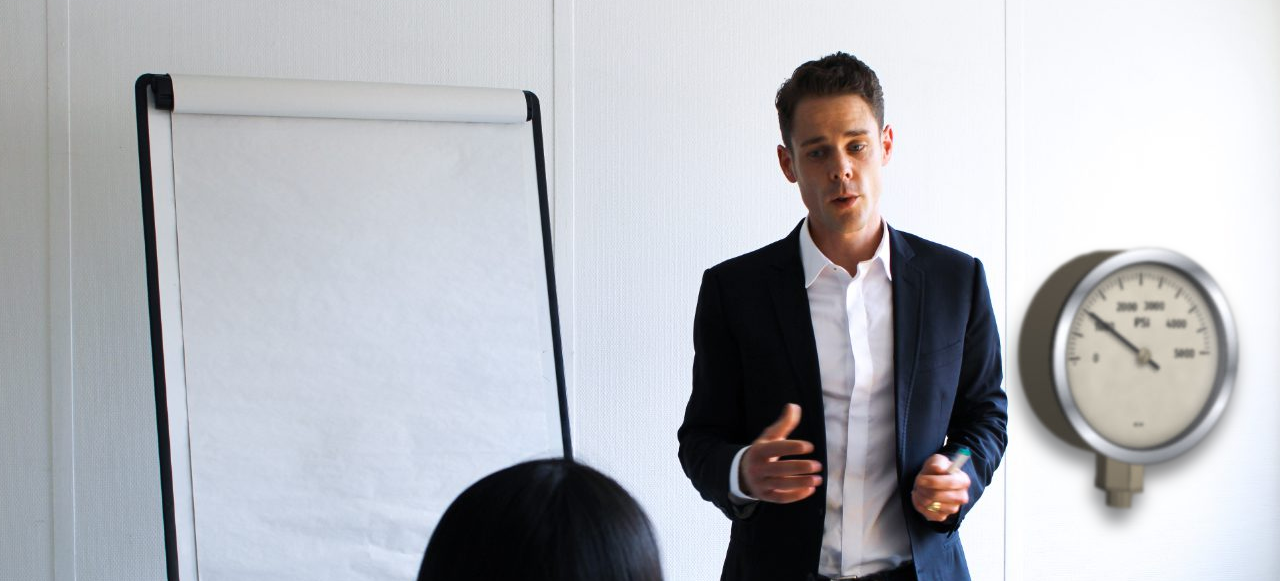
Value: 1000psi
